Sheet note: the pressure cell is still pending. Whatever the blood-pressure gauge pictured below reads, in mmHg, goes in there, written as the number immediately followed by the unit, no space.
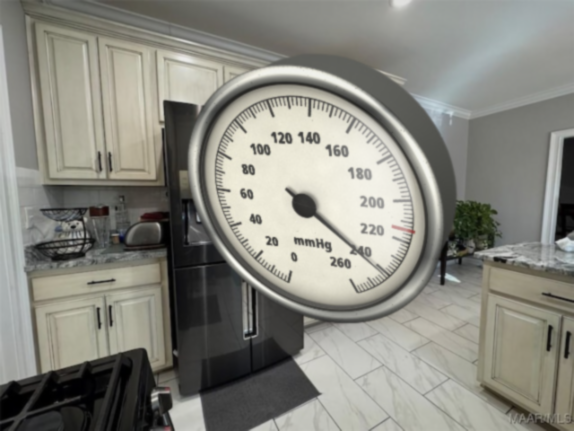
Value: 240mmHg
